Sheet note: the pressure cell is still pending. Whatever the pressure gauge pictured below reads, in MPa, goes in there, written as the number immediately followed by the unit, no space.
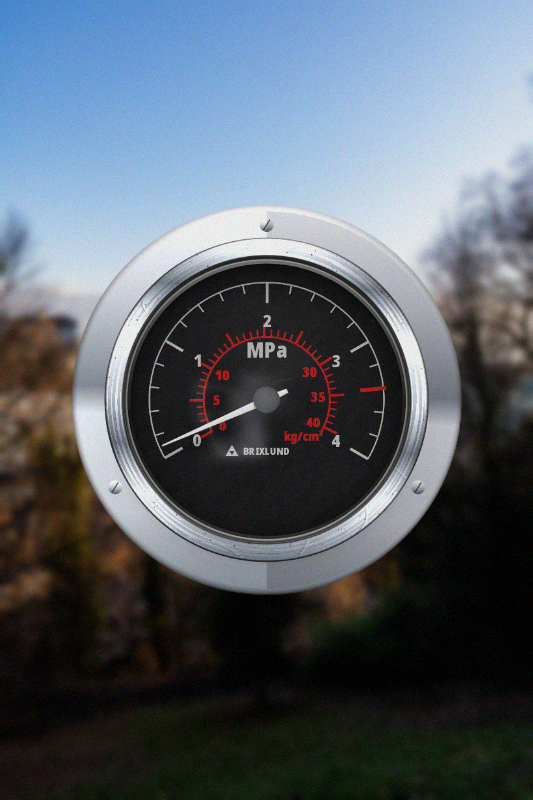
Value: 0.1MPa
